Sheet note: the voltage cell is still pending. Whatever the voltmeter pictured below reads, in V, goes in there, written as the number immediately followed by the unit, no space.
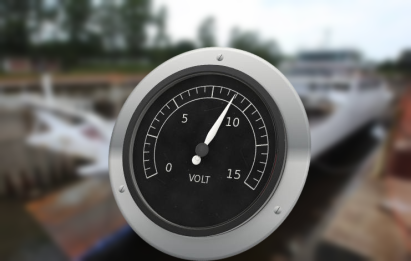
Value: 9V
